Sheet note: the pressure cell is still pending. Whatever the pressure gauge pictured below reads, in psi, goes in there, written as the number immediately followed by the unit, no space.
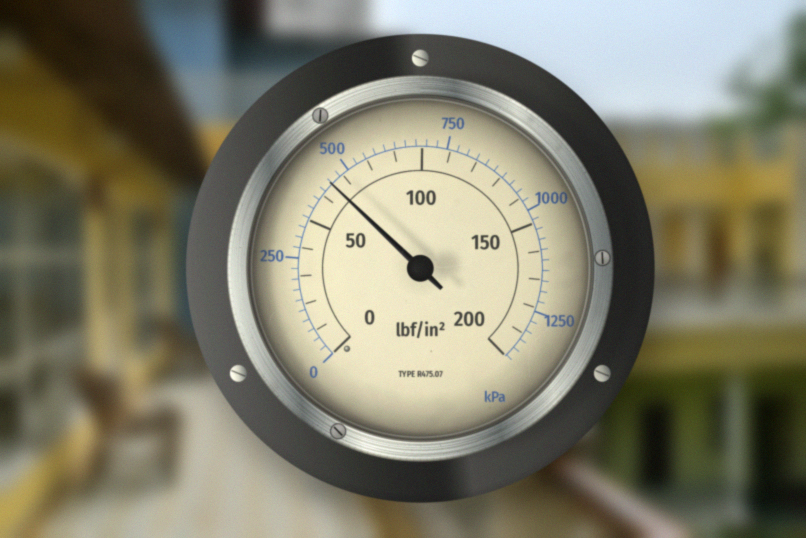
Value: 65psi
